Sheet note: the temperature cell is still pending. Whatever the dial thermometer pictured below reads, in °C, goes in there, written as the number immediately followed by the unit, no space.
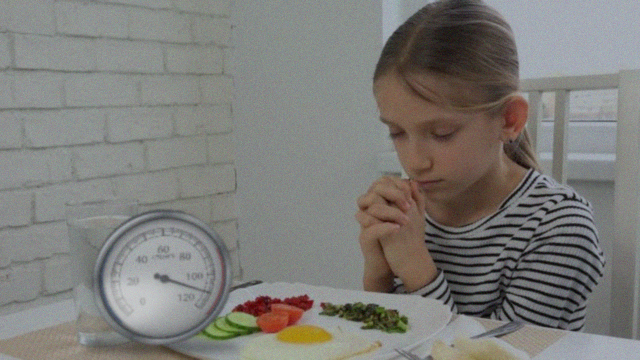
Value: 110°C
